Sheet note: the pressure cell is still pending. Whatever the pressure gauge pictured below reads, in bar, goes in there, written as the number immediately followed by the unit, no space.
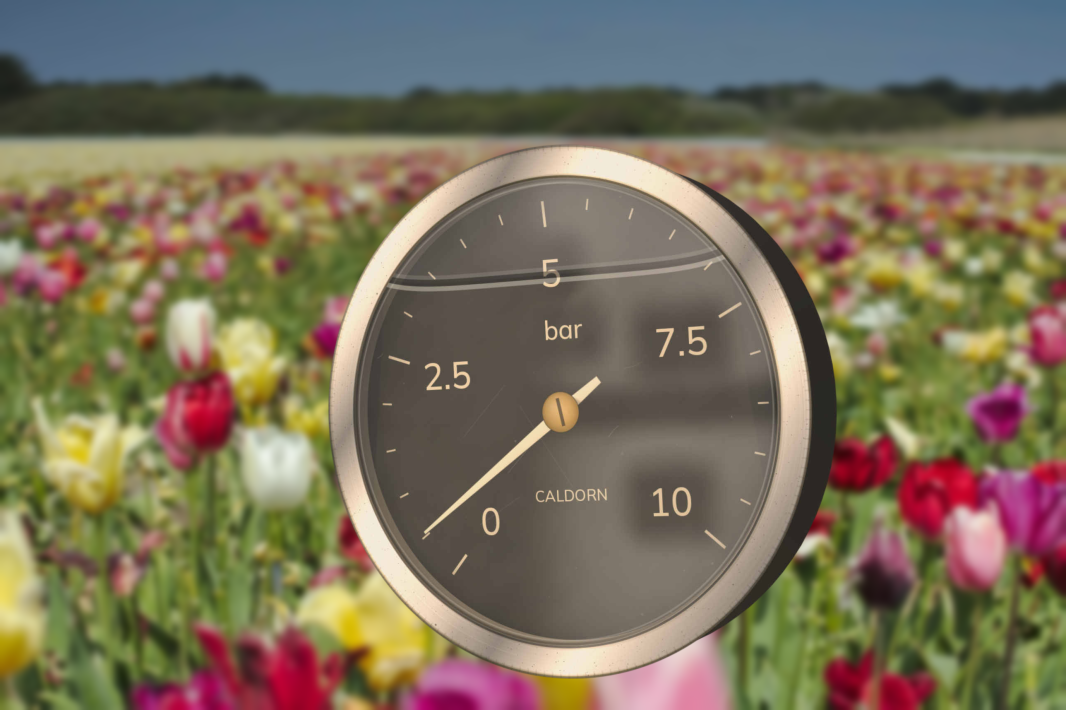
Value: 0.5bar
